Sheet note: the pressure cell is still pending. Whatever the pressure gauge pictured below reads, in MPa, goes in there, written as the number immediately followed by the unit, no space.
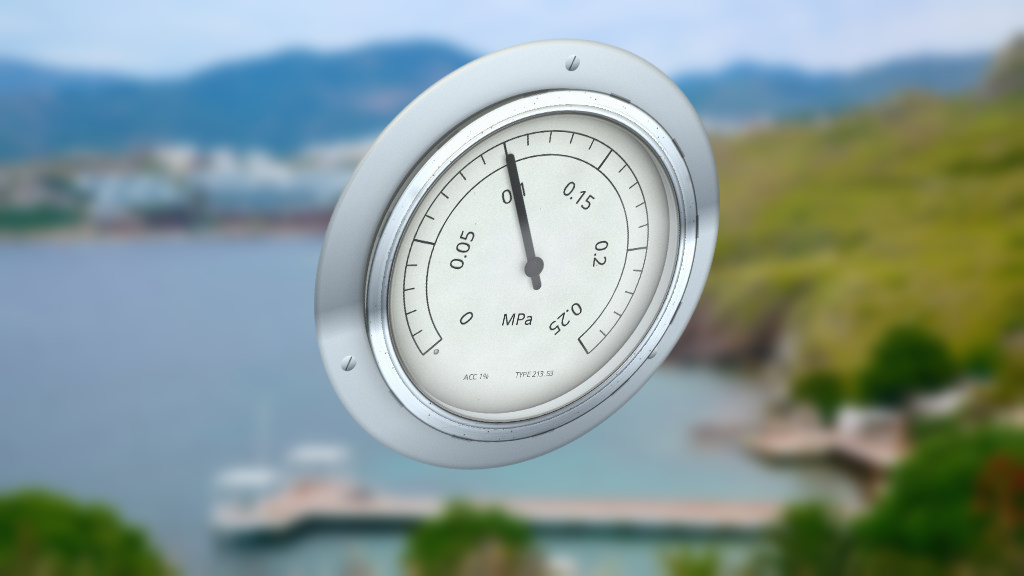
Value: 0.1MPa
